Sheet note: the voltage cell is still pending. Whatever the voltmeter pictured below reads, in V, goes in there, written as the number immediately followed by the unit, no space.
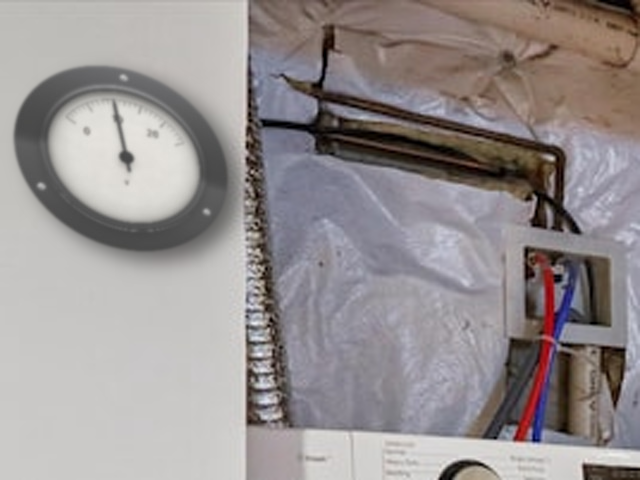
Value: 10V
